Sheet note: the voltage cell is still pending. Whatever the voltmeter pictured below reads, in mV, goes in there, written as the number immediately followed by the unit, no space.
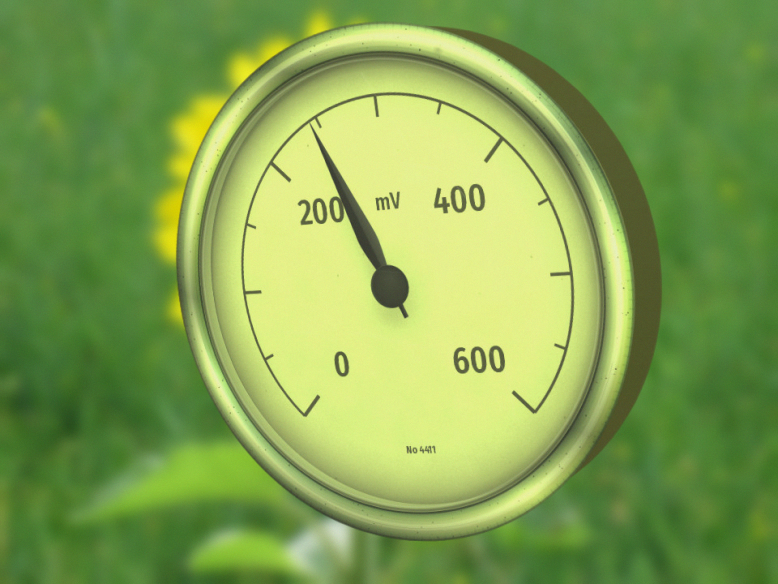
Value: 250mV
